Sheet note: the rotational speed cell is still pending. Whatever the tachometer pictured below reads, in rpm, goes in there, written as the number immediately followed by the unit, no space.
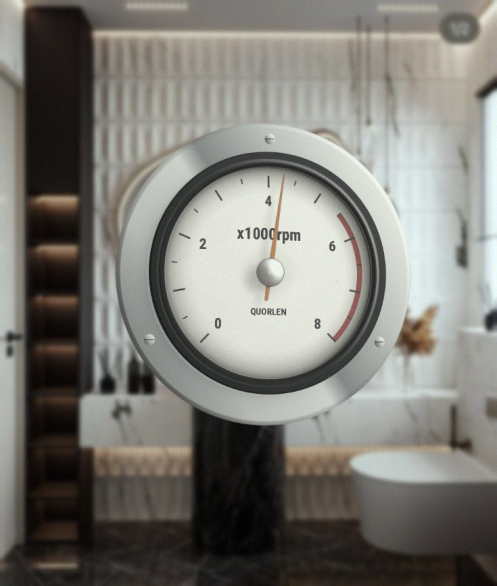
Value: 4250rpm
